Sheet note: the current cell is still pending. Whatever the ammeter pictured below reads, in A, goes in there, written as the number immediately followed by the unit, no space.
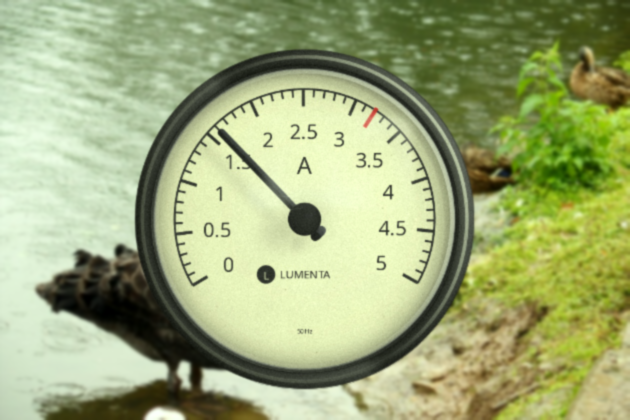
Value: 1.6A
